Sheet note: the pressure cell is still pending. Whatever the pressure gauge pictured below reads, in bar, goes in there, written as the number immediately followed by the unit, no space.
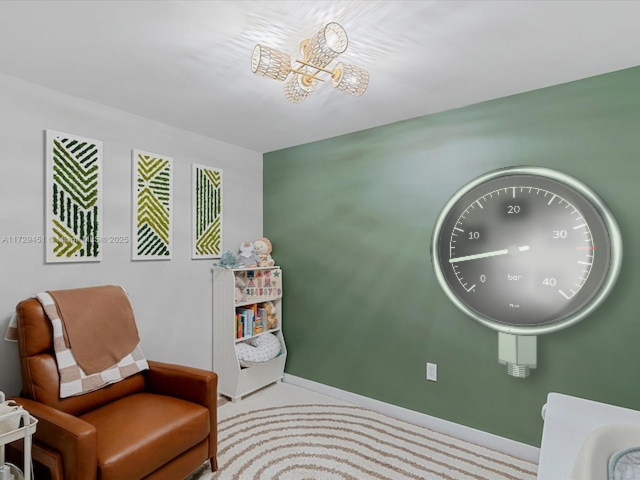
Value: 5bar
